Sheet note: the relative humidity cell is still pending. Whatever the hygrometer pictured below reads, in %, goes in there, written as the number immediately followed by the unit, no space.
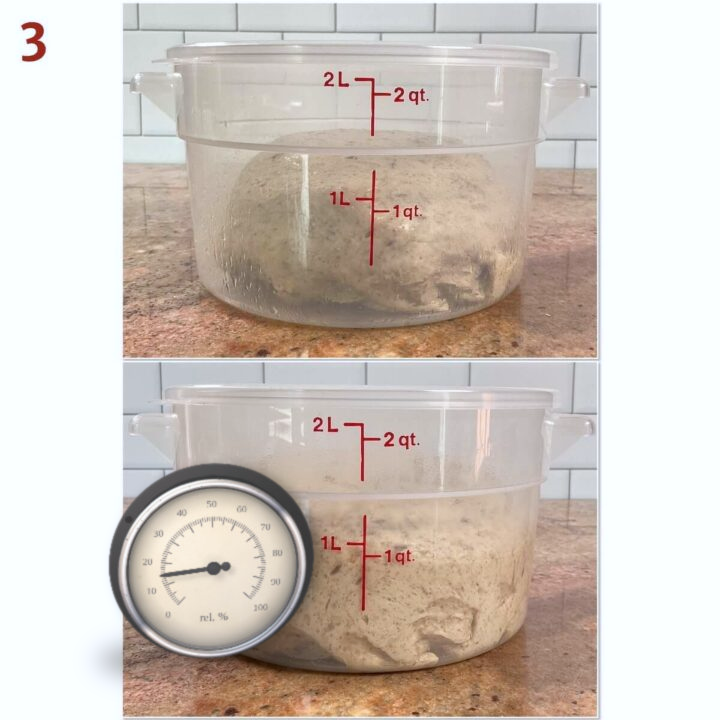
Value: 15%
